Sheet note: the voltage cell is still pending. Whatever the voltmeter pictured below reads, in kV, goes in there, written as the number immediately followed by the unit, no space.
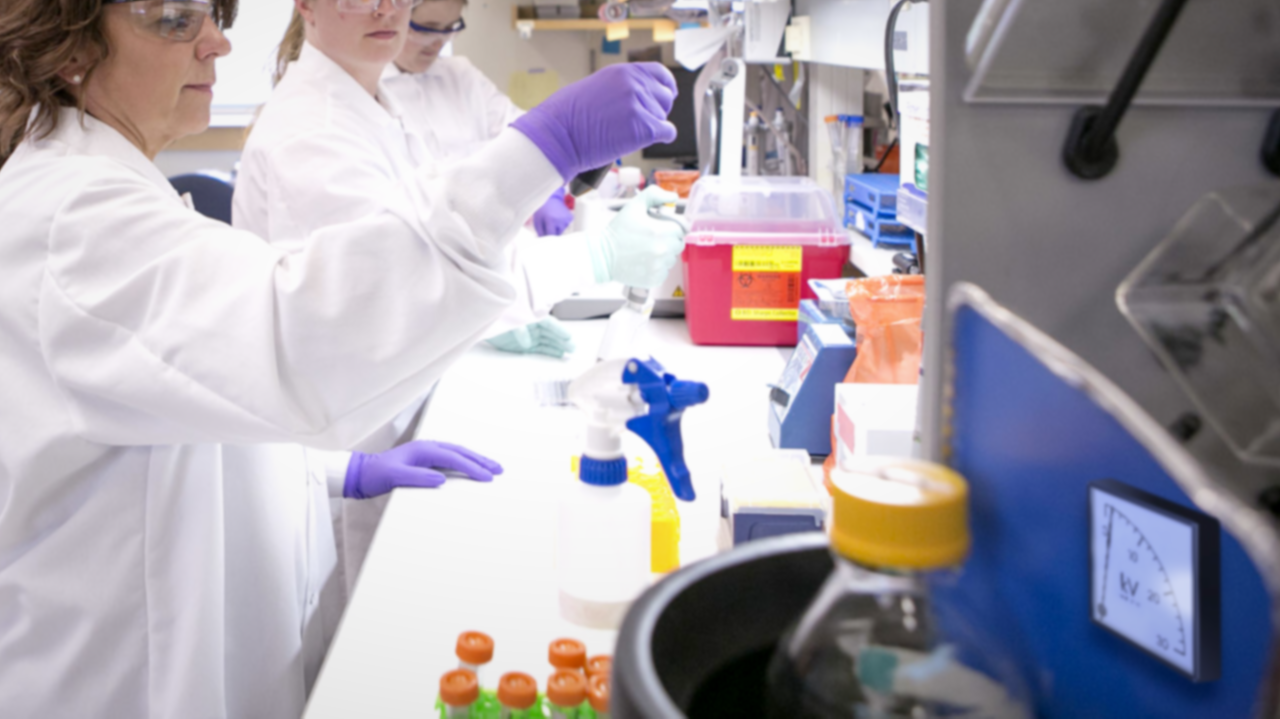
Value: 2kV
